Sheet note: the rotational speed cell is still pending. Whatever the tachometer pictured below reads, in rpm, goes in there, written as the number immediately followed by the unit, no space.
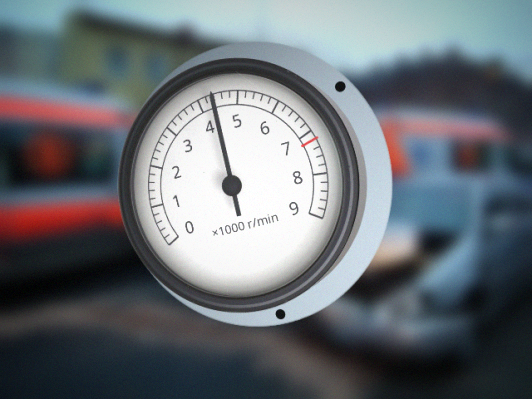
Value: 4400rpm
